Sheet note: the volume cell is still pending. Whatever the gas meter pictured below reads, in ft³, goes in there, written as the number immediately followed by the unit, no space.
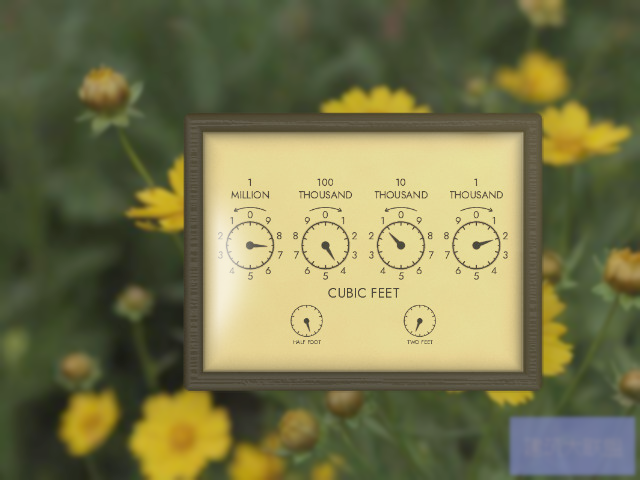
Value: 741200ft³
